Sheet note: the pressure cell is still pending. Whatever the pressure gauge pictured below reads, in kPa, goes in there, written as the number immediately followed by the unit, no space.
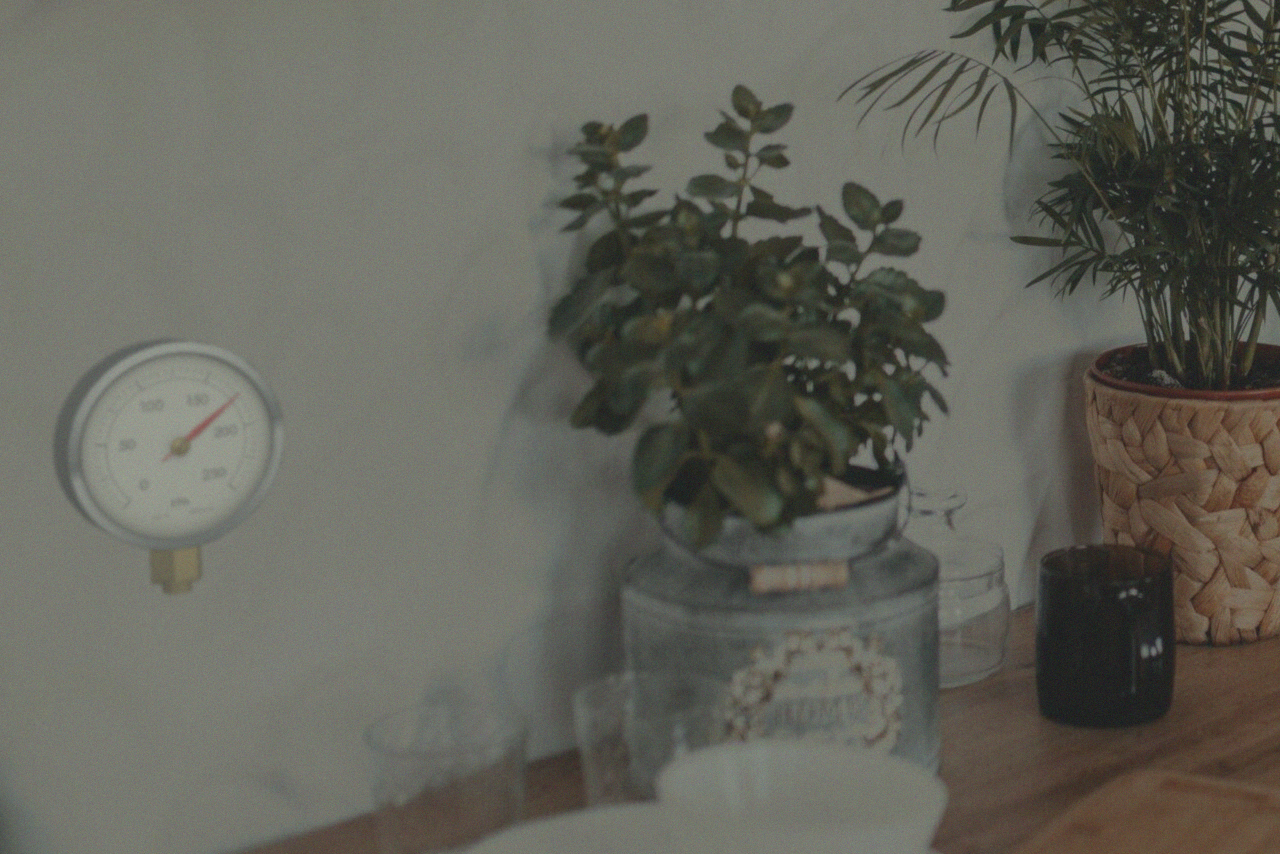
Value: 175kPa
